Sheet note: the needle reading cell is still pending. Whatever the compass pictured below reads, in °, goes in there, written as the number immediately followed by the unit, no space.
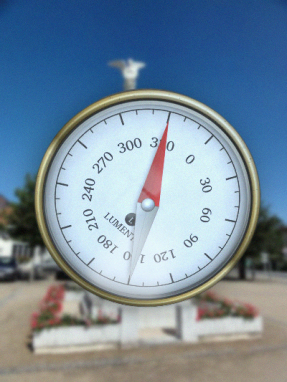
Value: 330°
